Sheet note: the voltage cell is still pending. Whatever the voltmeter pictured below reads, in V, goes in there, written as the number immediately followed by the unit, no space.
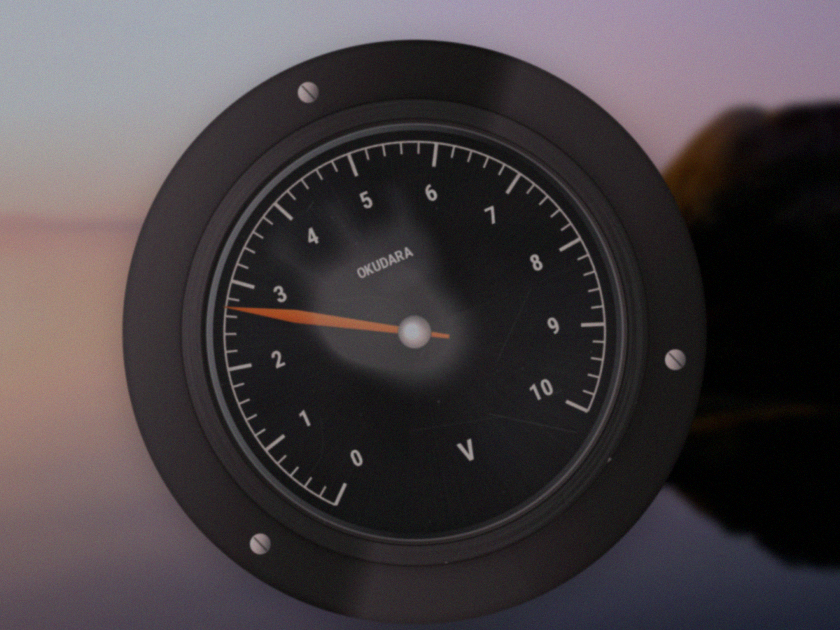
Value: 2.7V
